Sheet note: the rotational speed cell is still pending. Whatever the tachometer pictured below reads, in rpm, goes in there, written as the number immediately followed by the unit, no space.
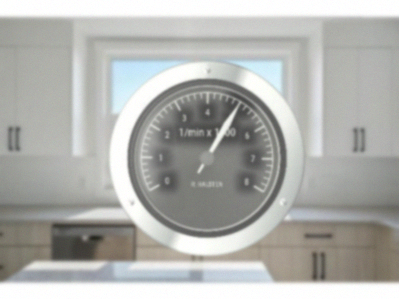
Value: 5000rpm
